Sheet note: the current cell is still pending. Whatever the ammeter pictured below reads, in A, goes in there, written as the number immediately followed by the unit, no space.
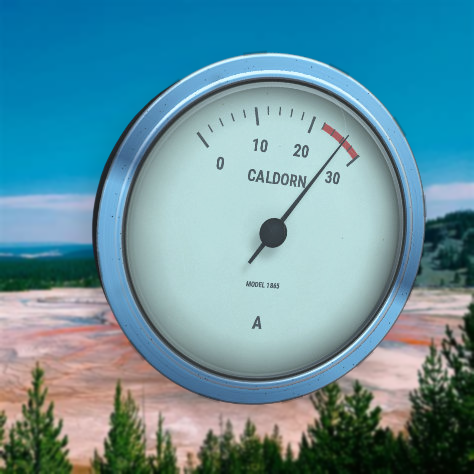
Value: 26A
